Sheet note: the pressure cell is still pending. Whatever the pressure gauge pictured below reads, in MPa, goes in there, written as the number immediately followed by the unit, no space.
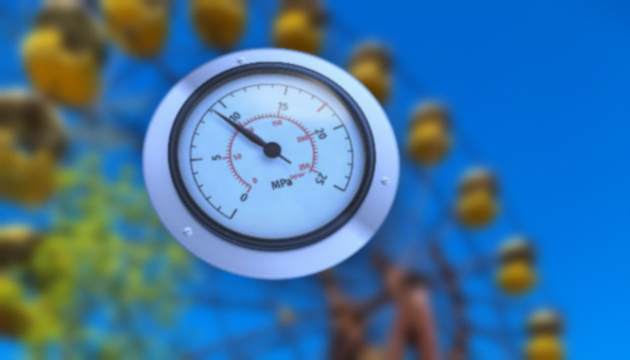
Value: 9MPa
